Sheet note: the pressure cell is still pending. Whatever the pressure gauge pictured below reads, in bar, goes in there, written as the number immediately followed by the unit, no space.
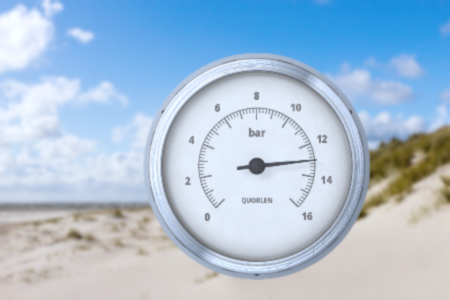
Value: 13bar
